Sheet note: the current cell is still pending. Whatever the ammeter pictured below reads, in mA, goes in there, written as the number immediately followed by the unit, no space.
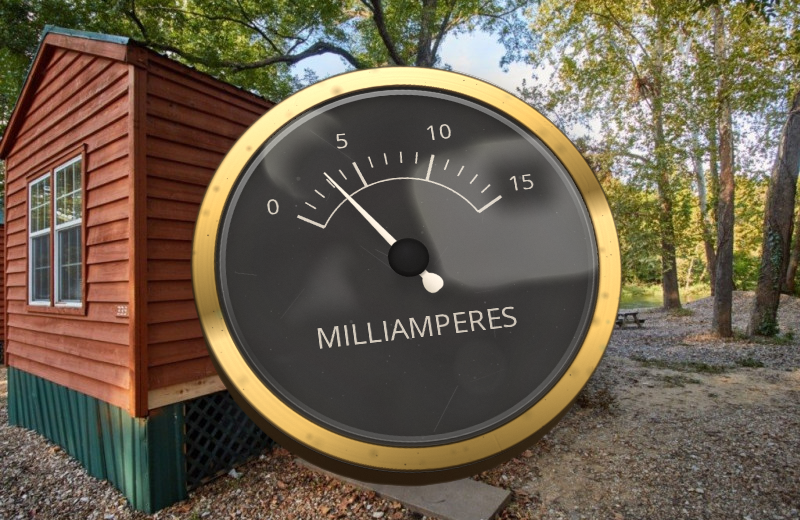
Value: 3mA
